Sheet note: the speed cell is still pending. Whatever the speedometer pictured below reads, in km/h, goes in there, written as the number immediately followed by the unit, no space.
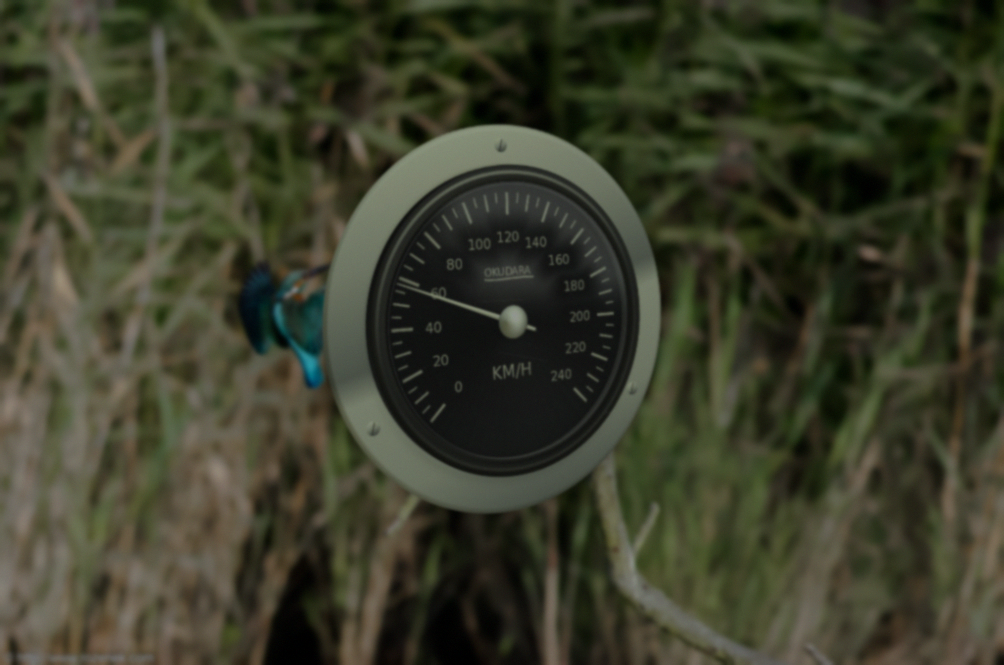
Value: 57.5km/h
